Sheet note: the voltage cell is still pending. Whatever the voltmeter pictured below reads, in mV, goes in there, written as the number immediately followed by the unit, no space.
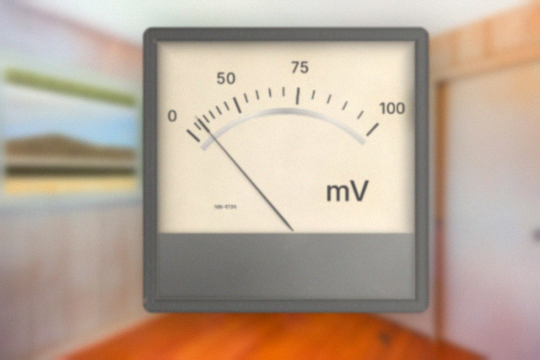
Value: 25mV
